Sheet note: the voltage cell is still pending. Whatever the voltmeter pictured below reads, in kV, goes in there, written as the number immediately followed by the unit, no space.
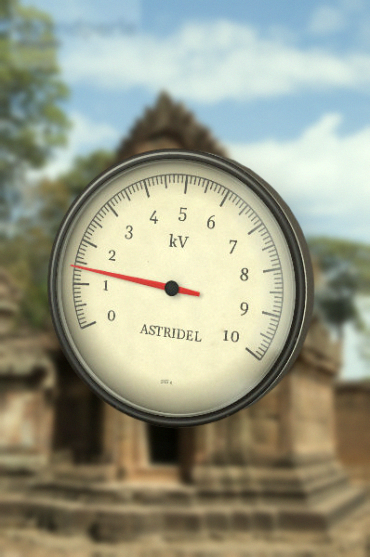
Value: 1.4kV
